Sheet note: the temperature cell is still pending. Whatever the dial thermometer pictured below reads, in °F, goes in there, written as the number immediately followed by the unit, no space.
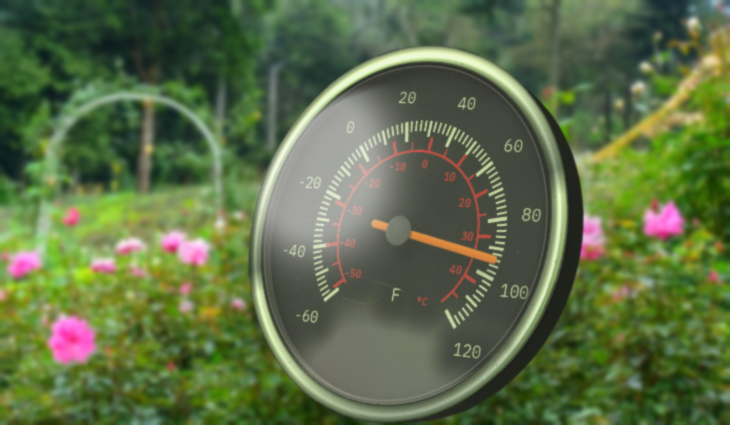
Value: 94°F
